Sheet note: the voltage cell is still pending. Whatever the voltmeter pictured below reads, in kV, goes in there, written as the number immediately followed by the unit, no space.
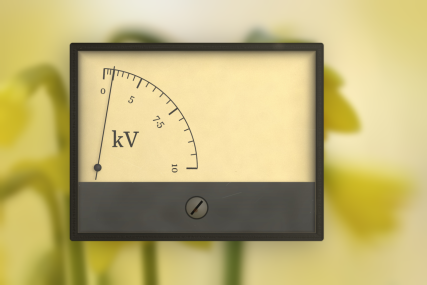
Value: 2.5kV
